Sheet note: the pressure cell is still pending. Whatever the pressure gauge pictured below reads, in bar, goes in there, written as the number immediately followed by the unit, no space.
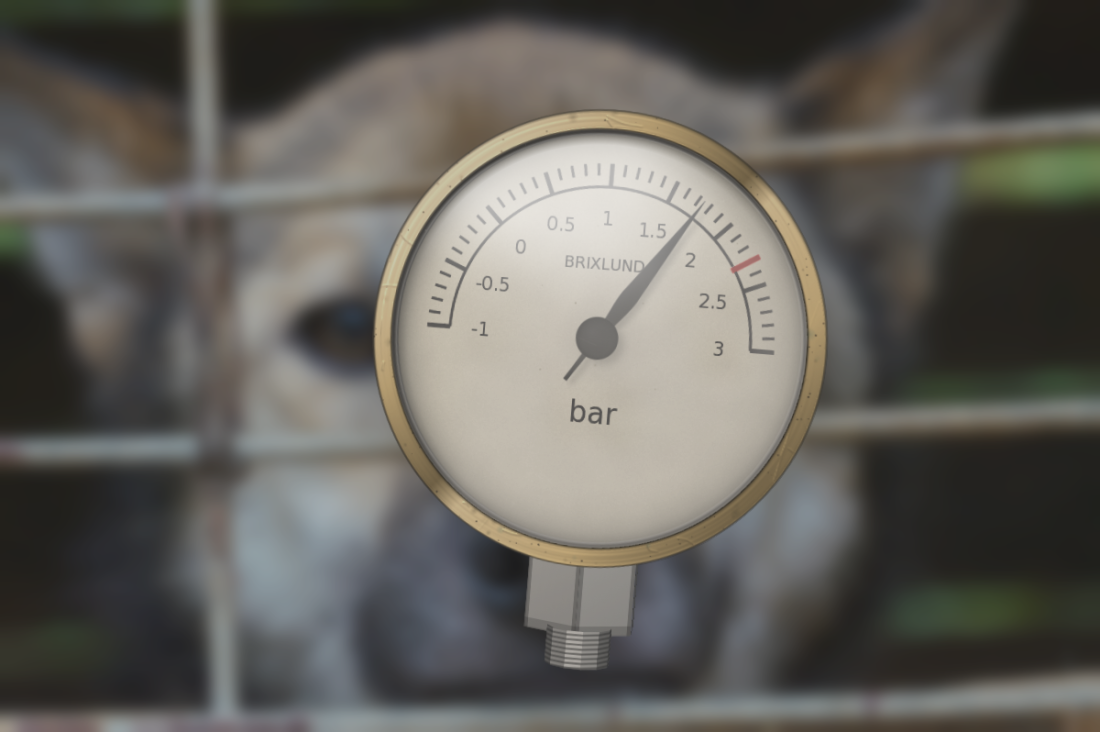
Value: 1.75bar
